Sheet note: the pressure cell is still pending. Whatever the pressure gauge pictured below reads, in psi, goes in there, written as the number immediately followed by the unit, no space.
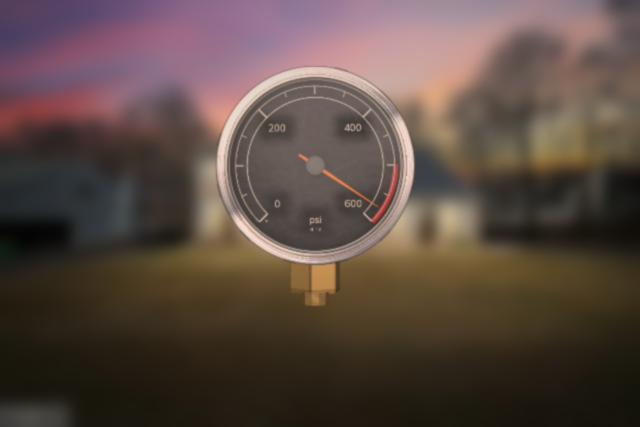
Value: 575psi
